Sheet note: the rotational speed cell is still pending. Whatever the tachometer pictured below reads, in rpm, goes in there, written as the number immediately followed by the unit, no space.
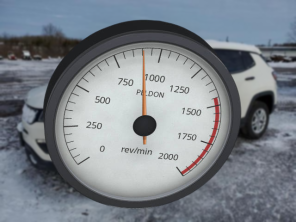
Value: 900rpm
